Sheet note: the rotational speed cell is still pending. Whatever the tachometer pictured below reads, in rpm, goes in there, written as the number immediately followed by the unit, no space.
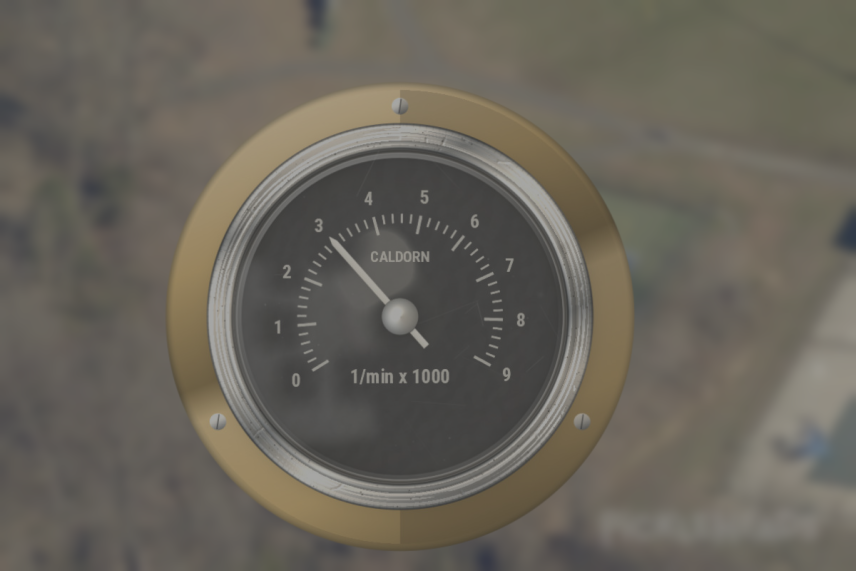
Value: 3000rpm
